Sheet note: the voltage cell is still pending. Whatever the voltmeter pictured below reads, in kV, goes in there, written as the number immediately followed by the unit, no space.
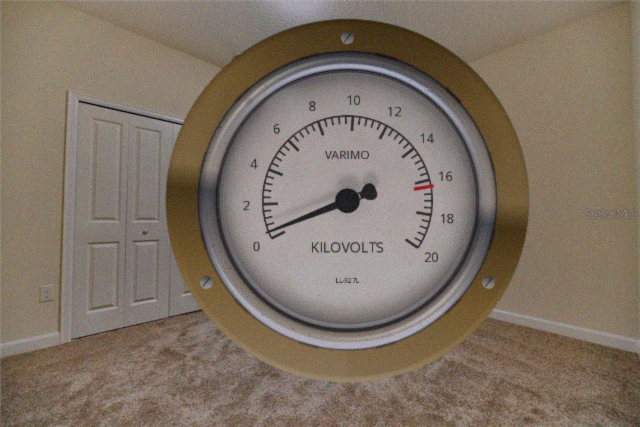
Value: 0.4kV
